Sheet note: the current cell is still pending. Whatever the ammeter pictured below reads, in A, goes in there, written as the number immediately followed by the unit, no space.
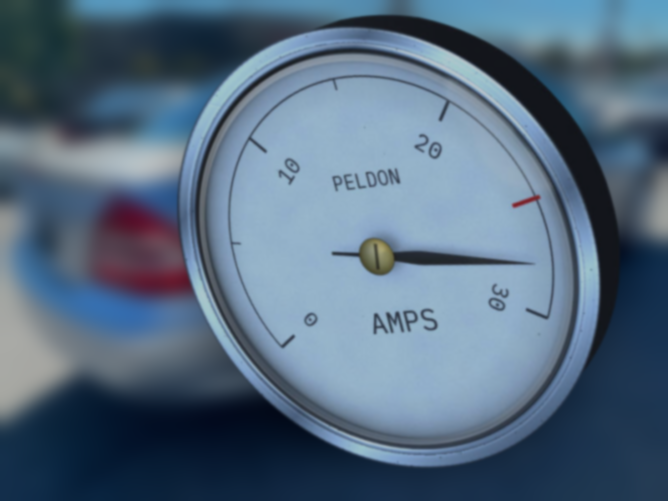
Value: 27.5A
